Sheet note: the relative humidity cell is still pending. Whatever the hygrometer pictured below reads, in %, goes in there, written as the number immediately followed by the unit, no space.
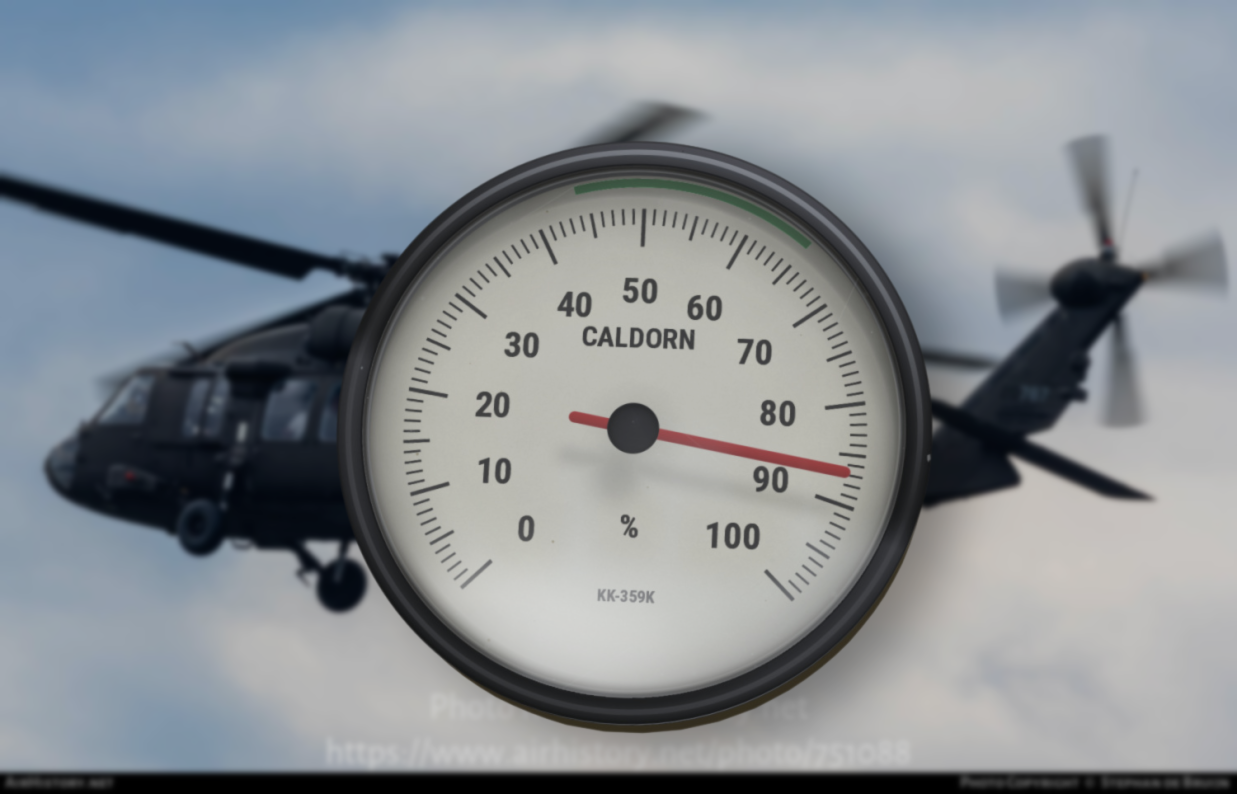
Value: 87%
